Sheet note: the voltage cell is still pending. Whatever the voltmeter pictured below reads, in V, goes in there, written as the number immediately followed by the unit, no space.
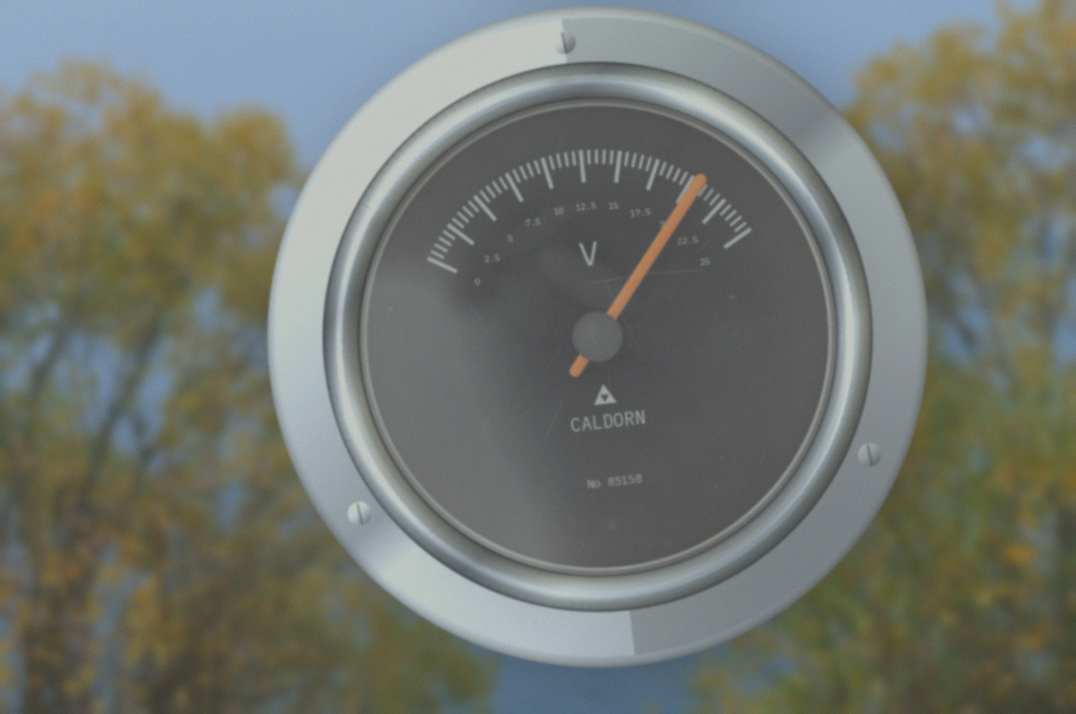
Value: 20.5V
